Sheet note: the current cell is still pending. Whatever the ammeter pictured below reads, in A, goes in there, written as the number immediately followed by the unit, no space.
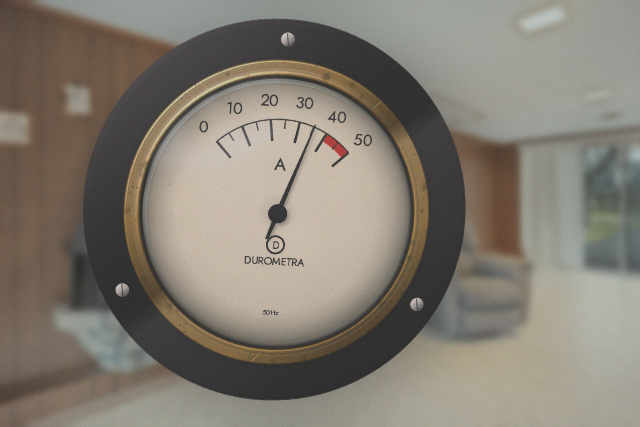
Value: 35A
